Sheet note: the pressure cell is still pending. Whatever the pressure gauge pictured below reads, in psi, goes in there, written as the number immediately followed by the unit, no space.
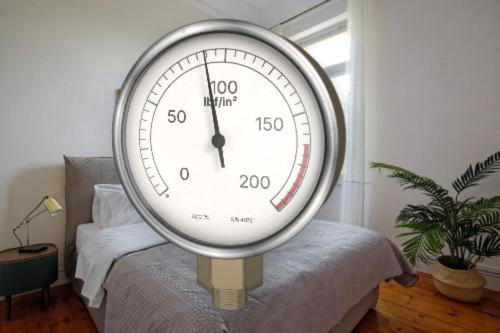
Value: 90psi
